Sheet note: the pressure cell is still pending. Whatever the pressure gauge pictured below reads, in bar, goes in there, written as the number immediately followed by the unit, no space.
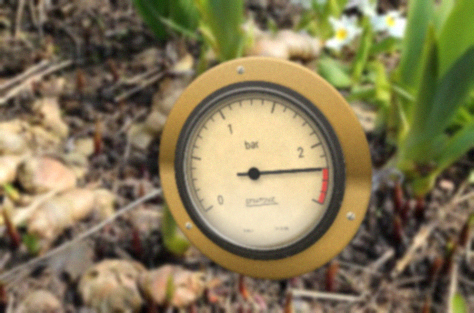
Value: 2.2bar
